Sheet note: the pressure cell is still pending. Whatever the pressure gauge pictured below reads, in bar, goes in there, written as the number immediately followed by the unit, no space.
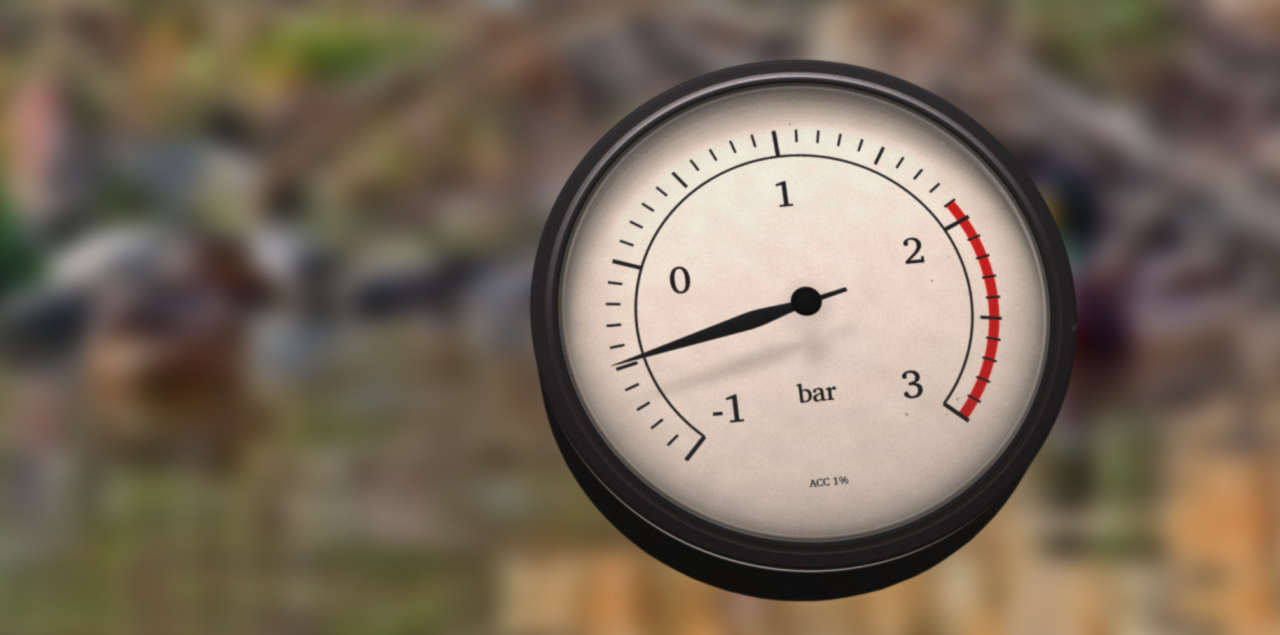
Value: -0.5bar
